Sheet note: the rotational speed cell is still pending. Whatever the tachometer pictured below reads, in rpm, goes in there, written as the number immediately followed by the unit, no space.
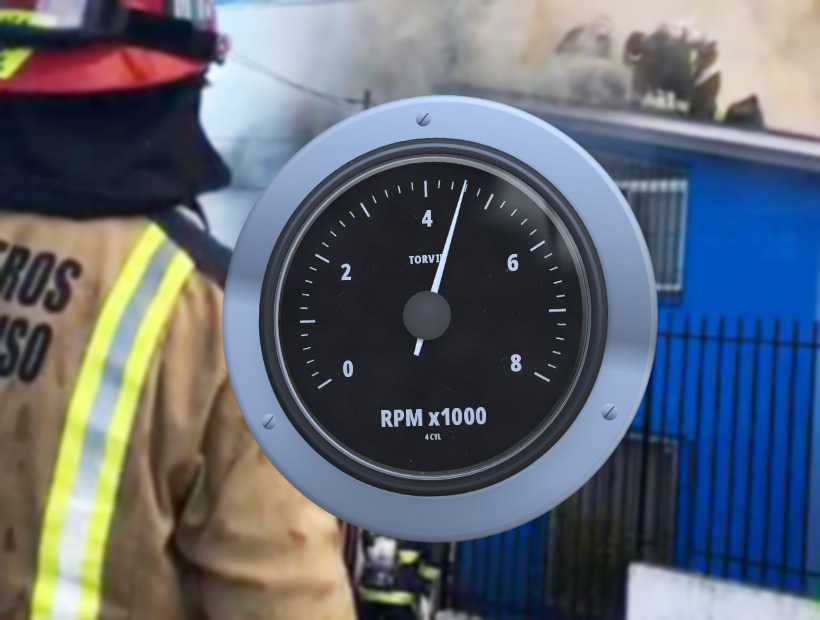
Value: 4600rpm
